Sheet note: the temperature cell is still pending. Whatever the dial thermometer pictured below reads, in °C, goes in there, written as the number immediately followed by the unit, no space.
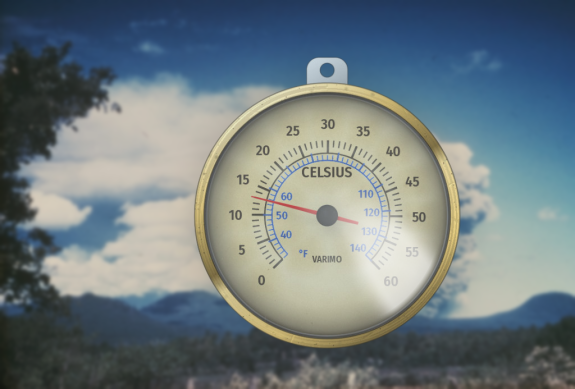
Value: 13°C
